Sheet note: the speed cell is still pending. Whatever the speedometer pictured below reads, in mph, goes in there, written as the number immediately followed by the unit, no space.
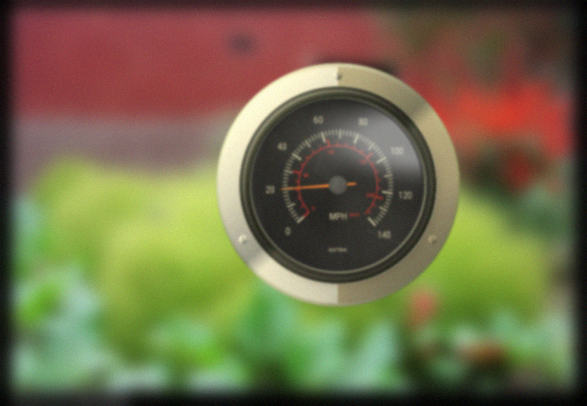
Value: 20mph
